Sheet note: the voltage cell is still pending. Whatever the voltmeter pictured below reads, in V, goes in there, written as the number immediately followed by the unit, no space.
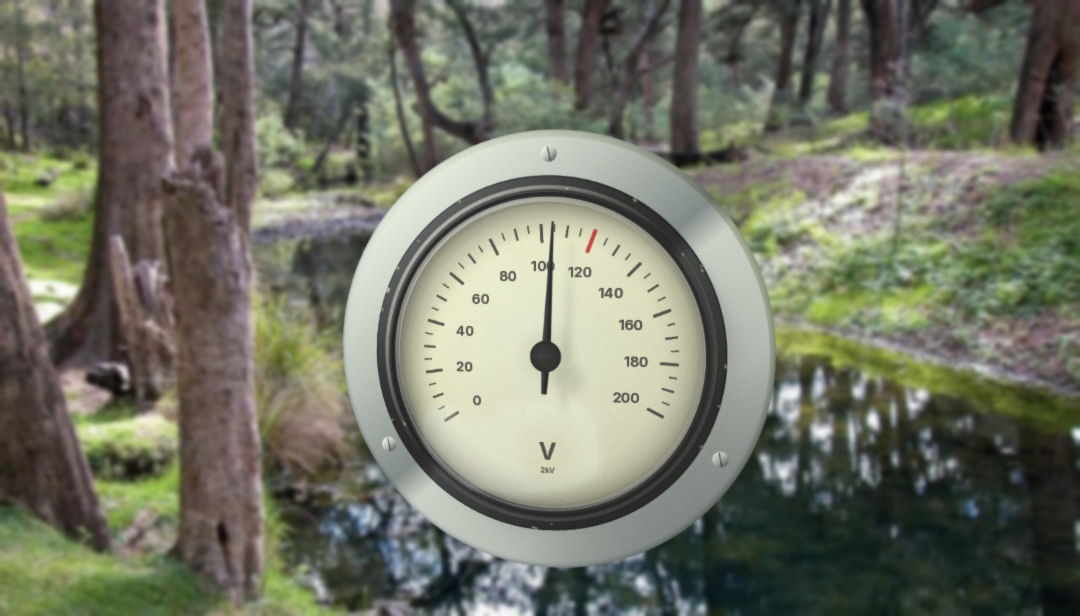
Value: 105V
